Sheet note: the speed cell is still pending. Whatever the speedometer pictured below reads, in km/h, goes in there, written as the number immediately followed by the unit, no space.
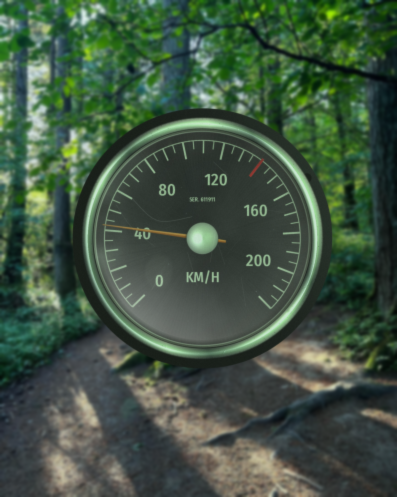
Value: 42.5km/h
